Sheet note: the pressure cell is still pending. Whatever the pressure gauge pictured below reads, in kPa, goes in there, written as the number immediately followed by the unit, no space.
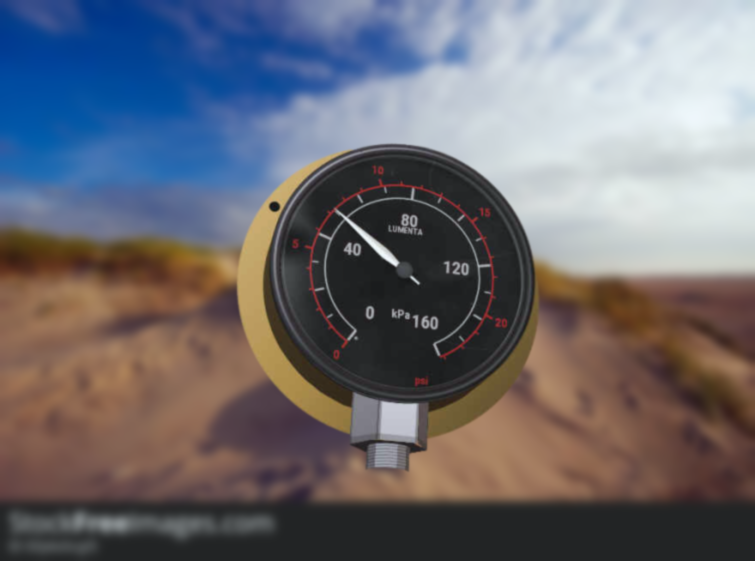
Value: 50kPa
